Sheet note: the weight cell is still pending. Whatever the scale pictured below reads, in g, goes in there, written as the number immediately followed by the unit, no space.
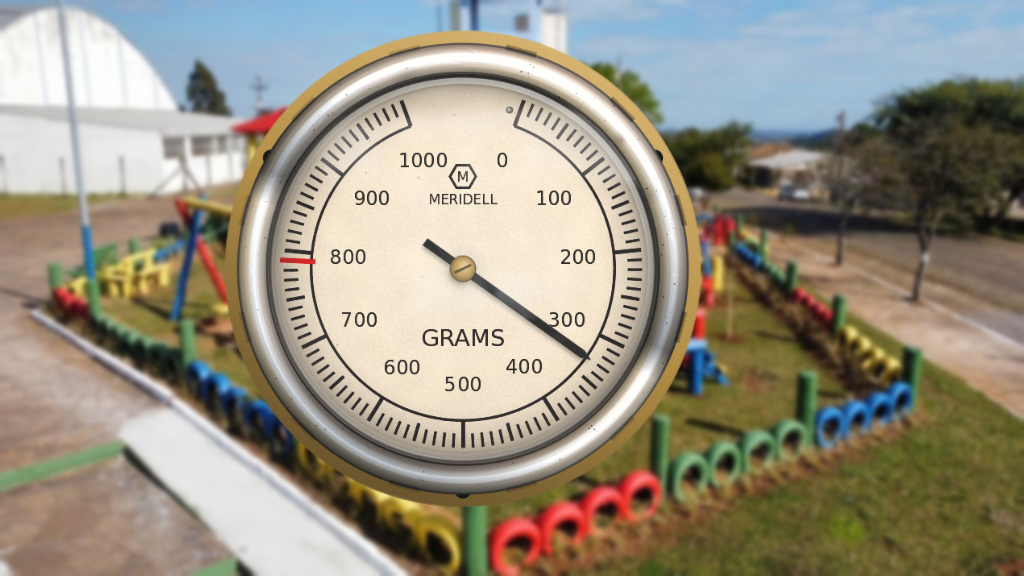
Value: 330g
